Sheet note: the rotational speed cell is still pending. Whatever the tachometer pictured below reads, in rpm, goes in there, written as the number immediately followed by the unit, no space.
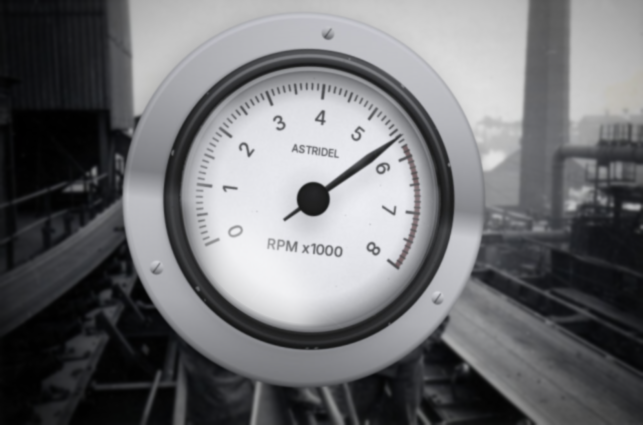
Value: 5600rpm
